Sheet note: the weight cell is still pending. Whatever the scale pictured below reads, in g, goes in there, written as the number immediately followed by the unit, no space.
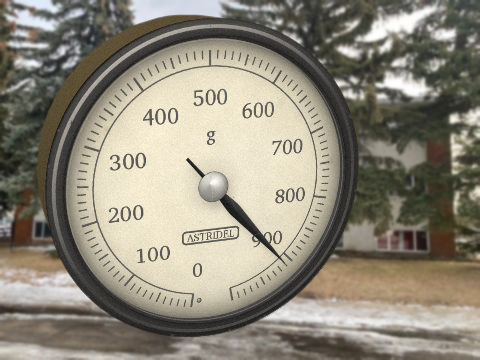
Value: 910g
